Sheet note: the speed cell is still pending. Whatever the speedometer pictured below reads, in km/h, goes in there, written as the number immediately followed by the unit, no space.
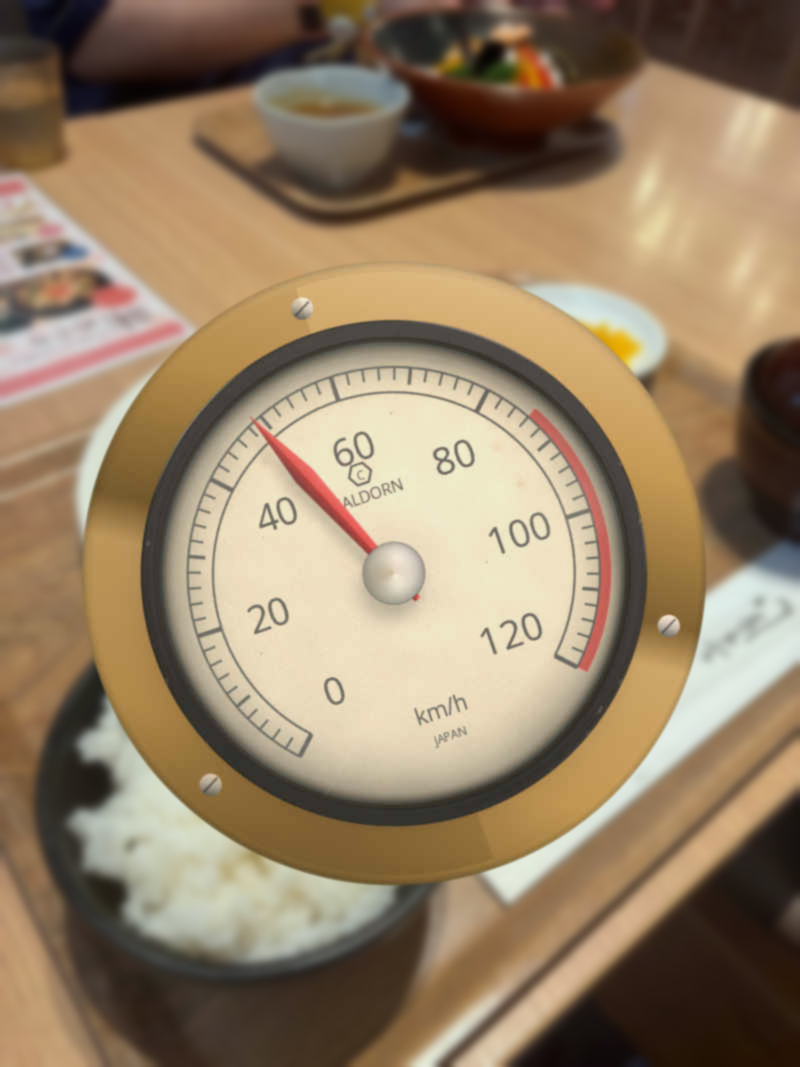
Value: 49km/h
